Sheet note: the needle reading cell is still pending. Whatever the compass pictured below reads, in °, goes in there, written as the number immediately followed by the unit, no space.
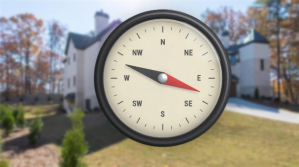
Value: 110°
